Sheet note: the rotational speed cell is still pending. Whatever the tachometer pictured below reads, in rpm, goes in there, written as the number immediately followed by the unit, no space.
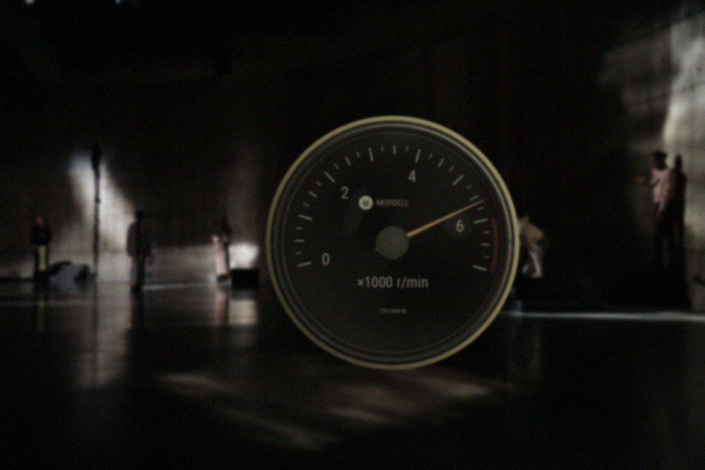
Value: 5625rpm
